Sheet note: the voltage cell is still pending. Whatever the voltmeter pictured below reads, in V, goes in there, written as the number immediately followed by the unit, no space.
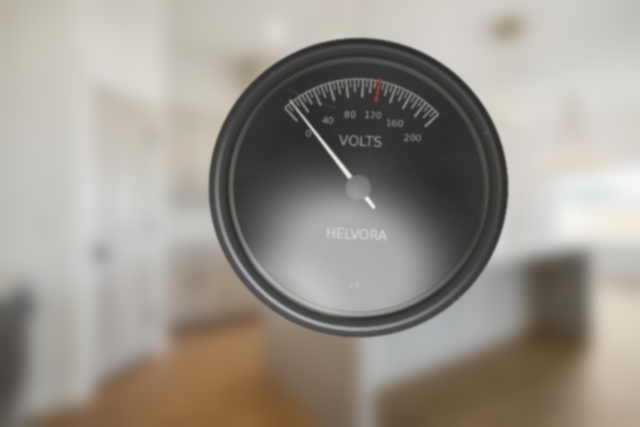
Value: 10V
